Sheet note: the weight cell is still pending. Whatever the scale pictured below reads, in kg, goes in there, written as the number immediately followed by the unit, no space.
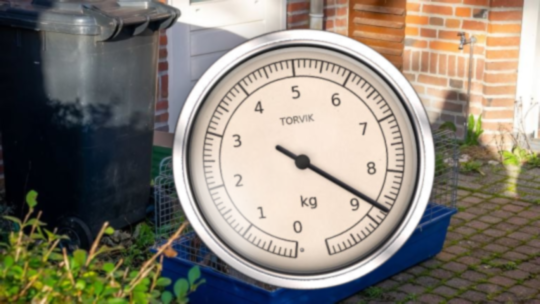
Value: 8.7kg
